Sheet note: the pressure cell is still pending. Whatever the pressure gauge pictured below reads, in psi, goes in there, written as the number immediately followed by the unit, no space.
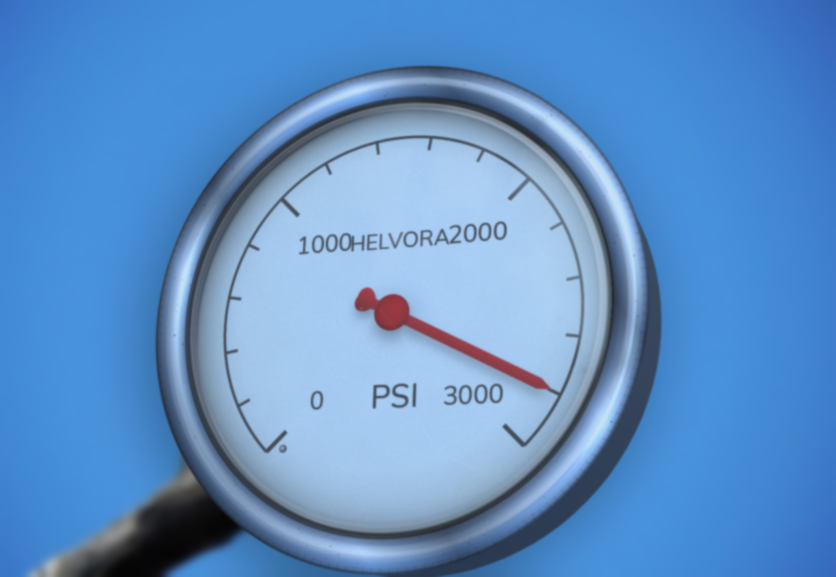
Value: 2800psi
